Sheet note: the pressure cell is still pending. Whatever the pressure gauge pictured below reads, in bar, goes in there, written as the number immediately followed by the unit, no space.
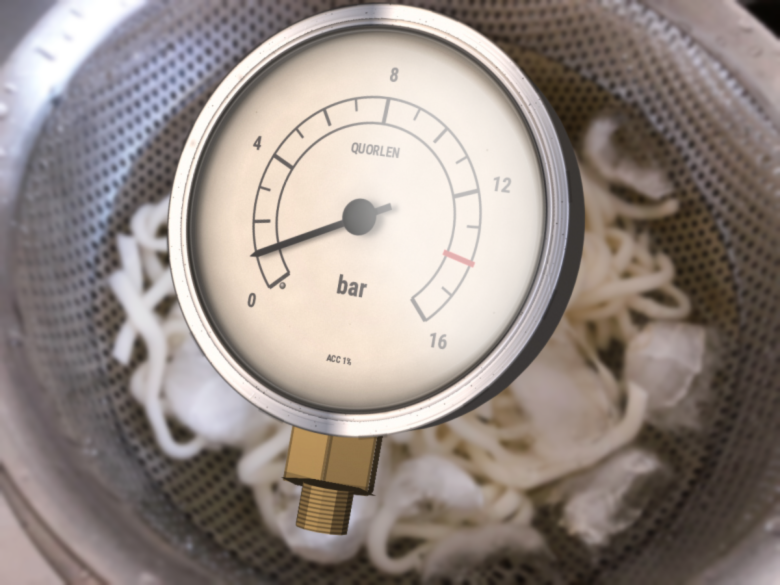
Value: 1bar
